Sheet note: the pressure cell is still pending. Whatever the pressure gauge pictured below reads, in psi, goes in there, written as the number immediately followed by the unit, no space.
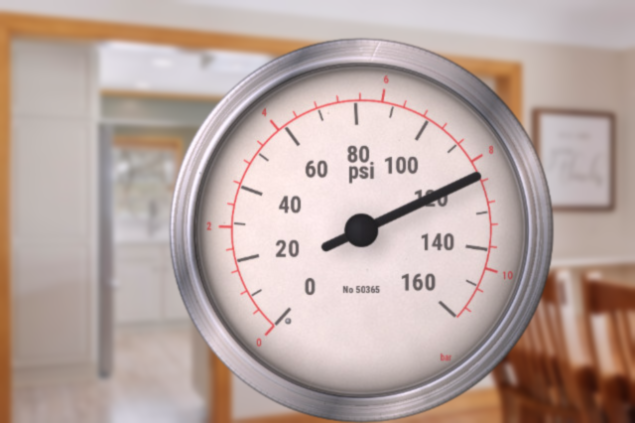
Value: 120psi
